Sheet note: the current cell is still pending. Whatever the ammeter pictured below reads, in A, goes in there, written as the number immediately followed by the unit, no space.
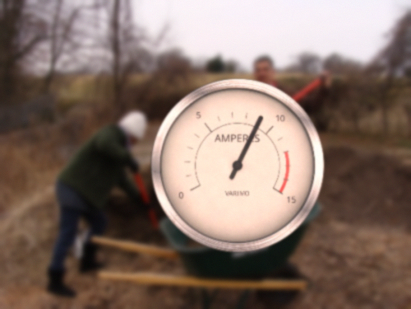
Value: 9A
